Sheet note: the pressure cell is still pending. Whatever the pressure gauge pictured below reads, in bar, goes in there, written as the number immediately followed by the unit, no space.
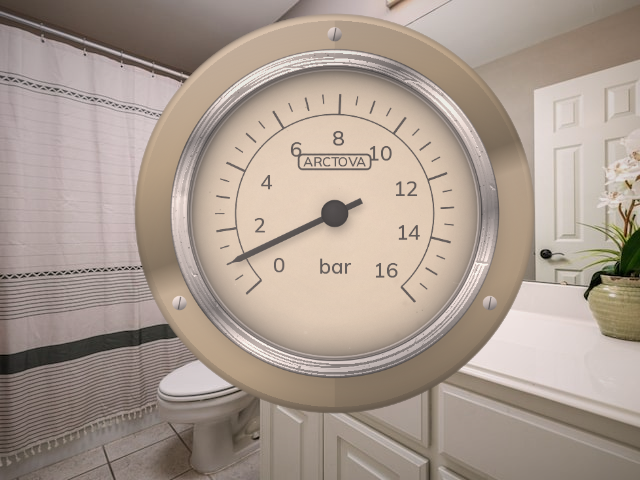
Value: 1bar
